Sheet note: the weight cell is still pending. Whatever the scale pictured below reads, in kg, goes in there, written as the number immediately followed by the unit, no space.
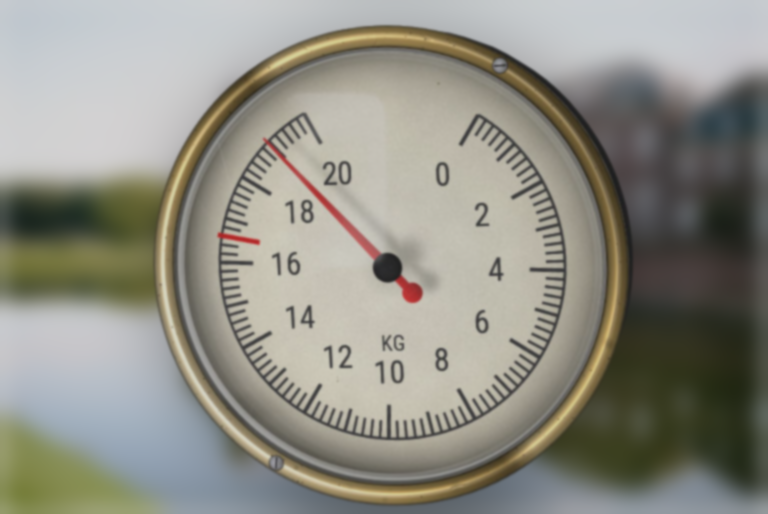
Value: 19kg
